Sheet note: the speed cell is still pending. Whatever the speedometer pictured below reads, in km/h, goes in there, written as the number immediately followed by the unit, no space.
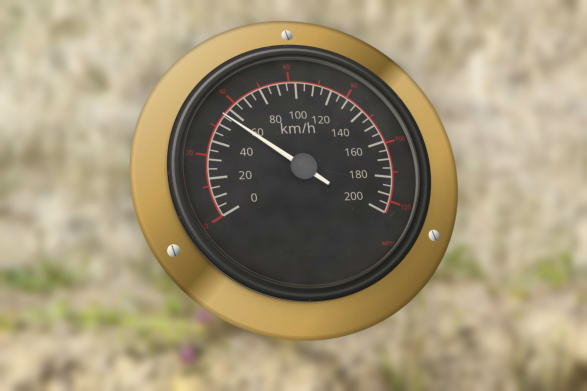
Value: 55km/h
